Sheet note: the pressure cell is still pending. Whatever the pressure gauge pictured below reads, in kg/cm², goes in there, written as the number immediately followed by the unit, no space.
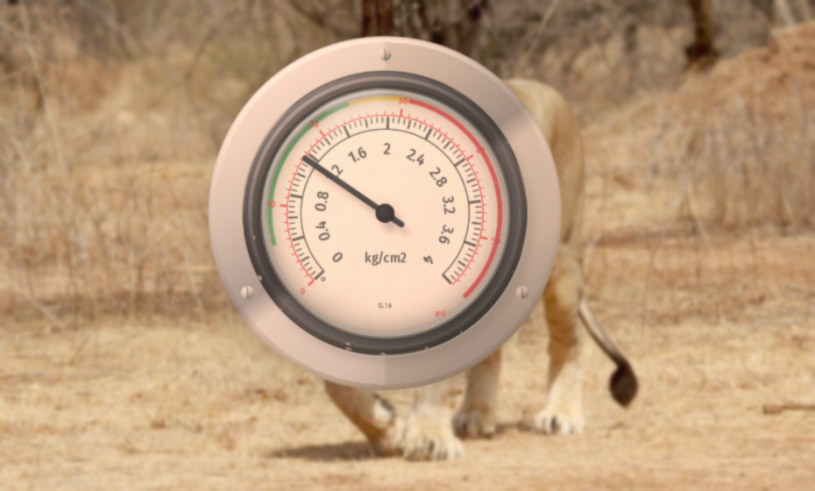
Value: 1.15kg/cm²
